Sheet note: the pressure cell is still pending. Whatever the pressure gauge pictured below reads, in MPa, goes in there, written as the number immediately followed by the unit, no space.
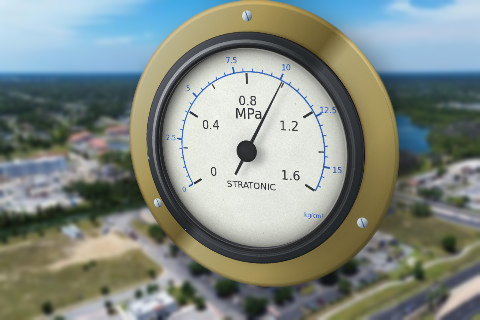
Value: 1MPa
